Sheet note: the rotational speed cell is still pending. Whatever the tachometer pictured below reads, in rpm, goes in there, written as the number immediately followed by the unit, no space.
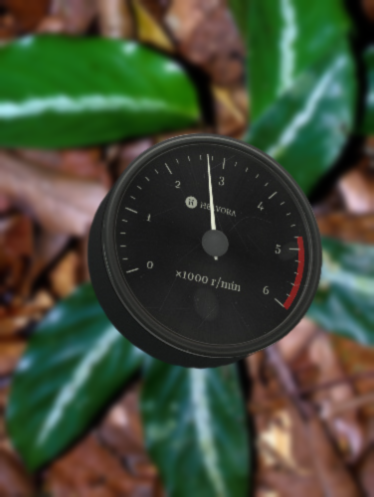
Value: 2700rpm
